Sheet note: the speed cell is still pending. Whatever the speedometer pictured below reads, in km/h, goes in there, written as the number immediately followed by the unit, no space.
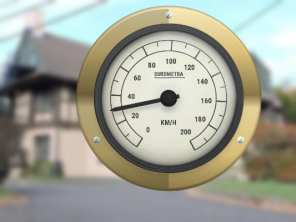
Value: 30km/h
